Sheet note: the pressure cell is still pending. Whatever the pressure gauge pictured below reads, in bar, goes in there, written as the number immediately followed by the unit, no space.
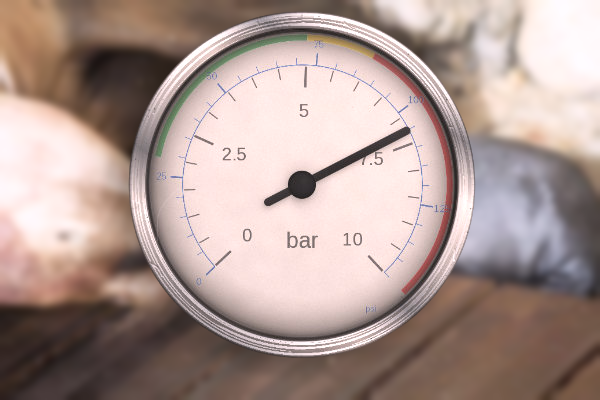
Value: 7.25bar
